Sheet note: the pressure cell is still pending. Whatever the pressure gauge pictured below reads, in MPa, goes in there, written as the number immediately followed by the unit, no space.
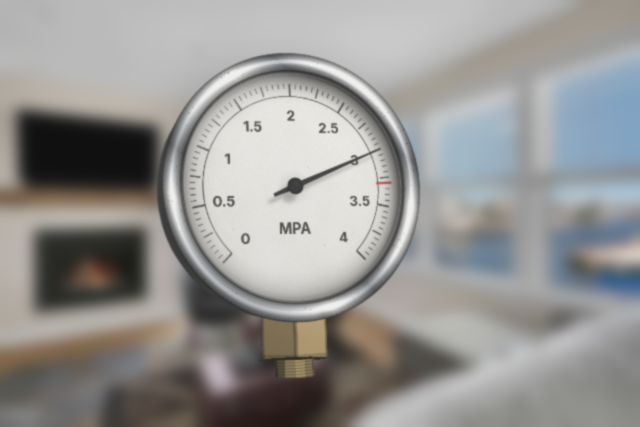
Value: 3MPa
